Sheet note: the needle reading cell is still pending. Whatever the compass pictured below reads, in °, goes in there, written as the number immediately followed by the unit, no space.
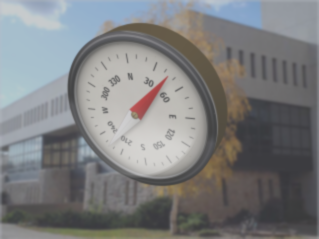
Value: 45°
